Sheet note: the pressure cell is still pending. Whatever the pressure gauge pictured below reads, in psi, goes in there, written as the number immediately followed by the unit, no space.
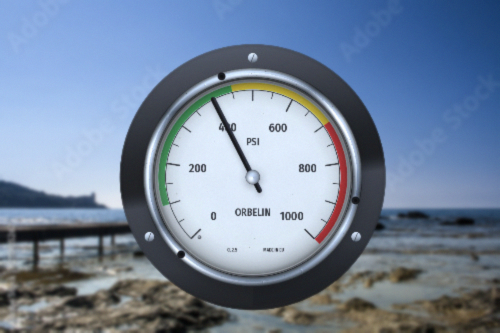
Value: 400psi
